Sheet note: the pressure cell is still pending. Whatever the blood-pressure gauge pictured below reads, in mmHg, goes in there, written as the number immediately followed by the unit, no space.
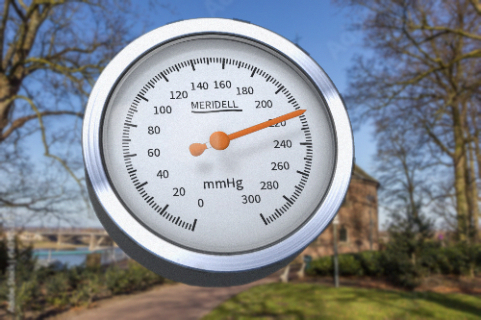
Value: 220mmHg
